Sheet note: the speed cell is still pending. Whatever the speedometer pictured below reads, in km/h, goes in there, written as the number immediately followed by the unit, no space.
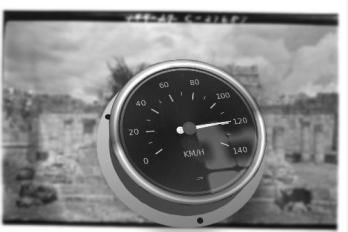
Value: 120km/h
